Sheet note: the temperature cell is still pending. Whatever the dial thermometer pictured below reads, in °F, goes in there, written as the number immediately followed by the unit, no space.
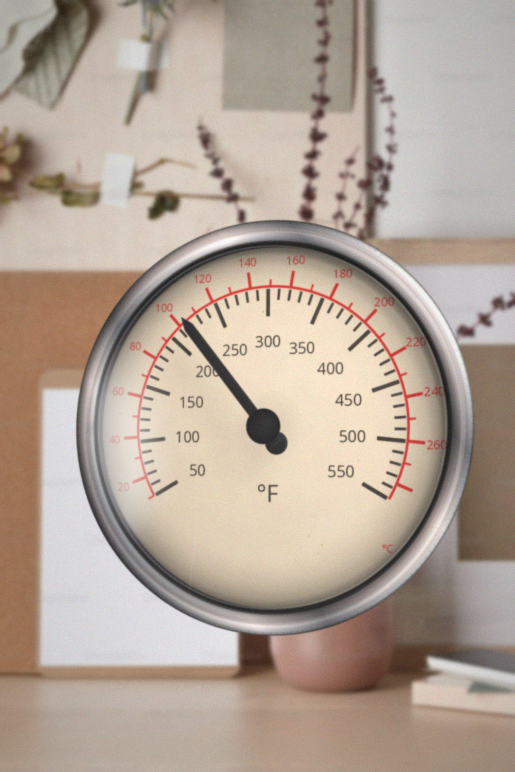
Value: 220°F
